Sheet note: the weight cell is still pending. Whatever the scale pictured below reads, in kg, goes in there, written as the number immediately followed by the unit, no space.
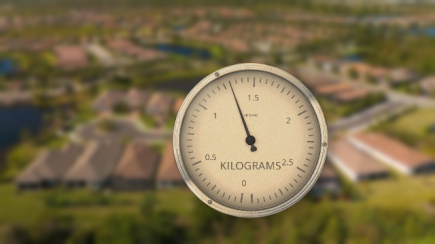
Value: 1.3kg
